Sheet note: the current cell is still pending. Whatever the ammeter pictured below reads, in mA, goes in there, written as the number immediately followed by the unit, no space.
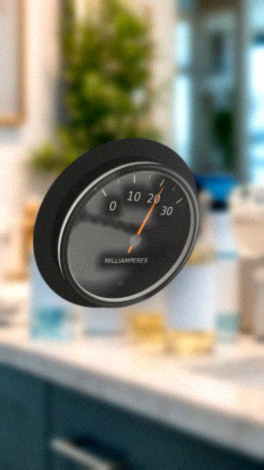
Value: 20mA
